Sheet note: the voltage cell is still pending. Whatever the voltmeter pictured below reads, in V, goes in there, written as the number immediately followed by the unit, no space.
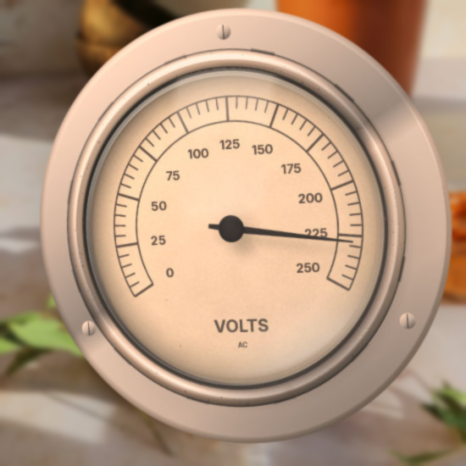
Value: 227.5V
